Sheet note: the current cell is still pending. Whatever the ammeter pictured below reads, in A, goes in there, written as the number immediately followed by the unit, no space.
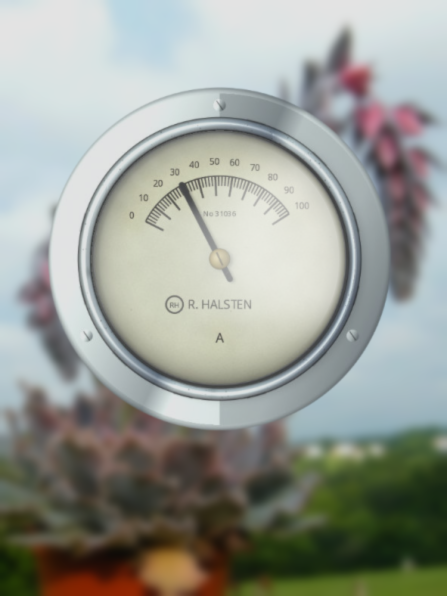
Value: 30A
